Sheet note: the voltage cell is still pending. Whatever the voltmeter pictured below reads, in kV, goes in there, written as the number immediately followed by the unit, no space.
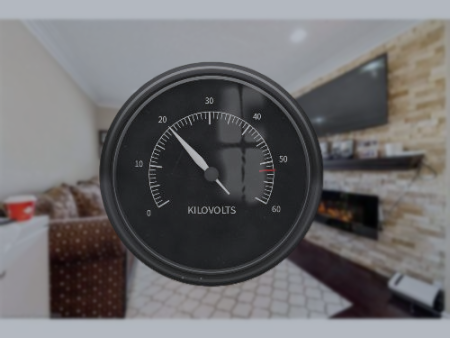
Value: 20kV
